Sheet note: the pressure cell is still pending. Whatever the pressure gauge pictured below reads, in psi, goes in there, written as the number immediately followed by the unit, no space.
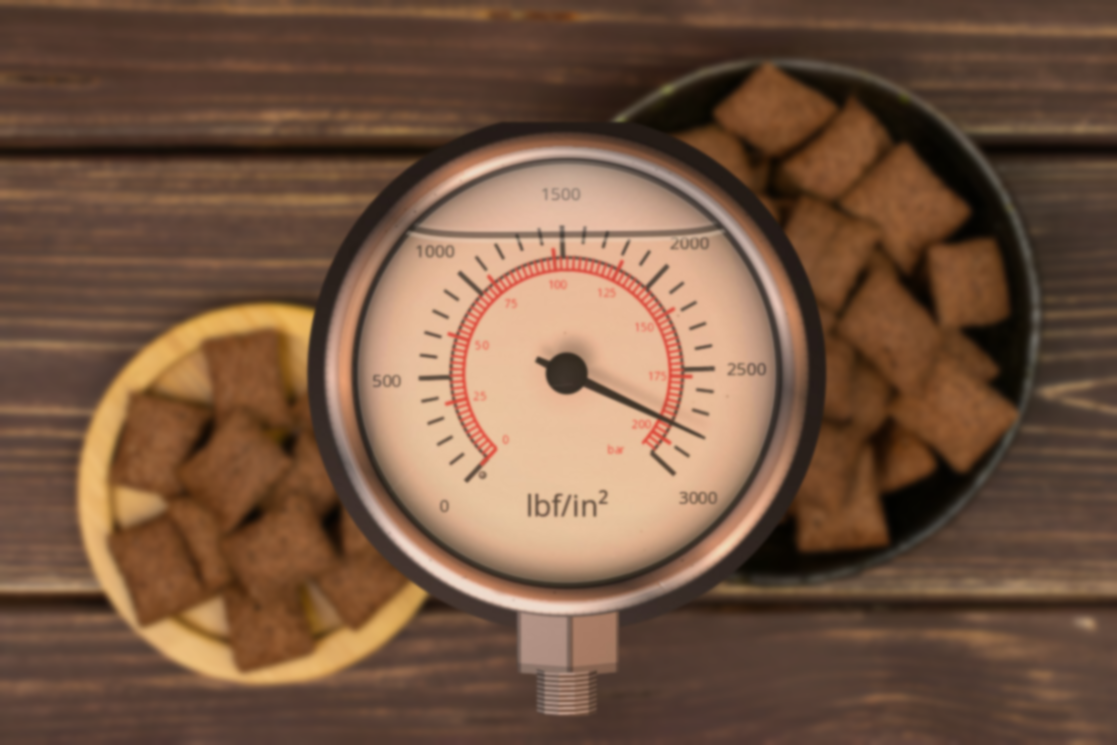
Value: 2800psi
